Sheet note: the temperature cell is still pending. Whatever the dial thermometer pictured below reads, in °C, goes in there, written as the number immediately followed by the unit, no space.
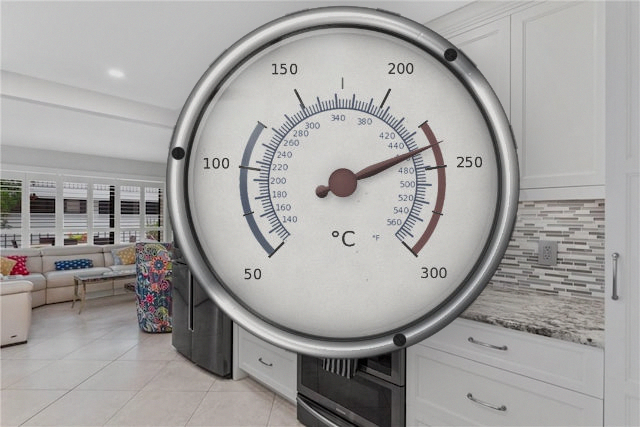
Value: 237.5°C
